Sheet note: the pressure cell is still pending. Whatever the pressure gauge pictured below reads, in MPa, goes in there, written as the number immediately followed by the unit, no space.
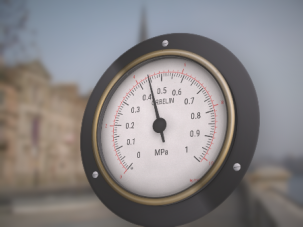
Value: 0.45MPa
